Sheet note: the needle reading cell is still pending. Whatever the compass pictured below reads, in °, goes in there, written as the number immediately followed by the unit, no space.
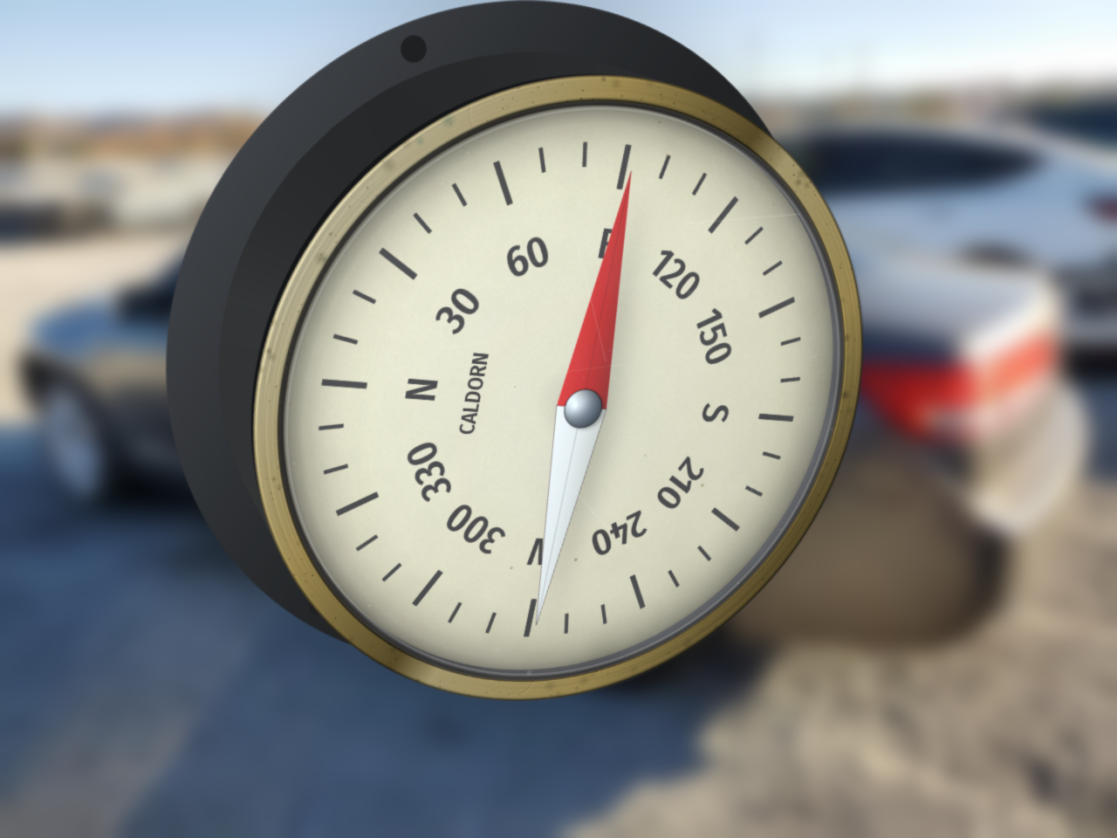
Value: 90°
